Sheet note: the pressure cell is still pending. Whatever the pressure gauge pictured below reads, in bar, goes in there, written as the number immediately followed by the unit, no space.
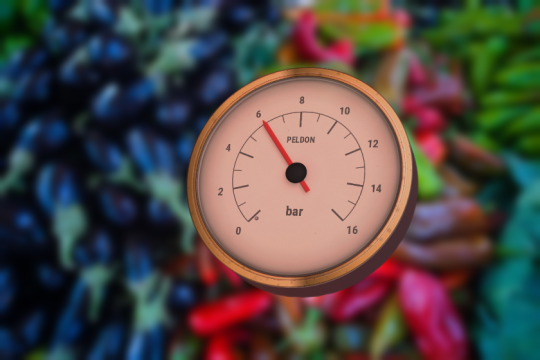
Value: 6bar
